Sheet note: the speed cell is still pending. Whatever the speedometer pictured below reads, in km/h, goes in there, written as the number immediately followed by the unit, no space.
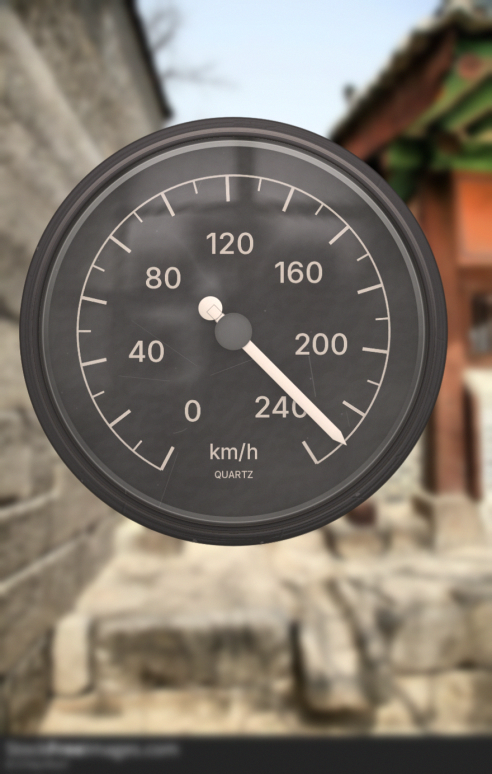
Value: 230km/h
